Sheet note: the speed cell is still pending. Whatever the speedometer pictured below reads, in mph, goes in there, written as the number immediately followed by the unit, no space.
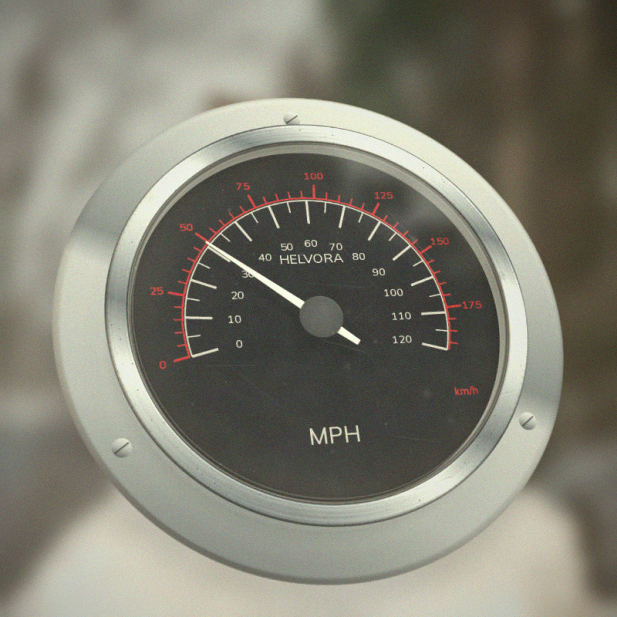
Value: 30mph
